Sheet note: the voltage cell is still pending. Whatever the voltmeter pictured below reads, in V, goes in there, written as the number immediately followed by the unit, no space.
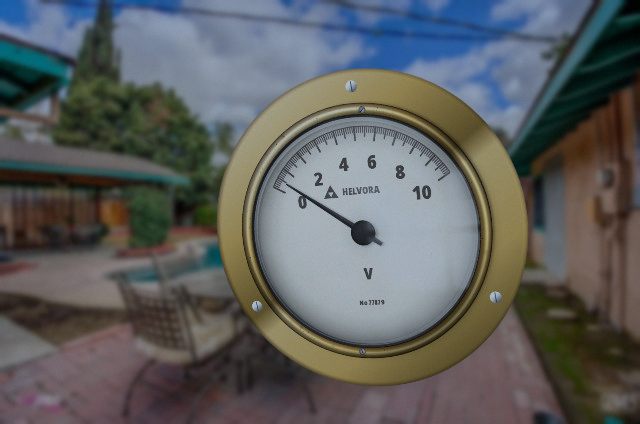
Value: 0.5V
